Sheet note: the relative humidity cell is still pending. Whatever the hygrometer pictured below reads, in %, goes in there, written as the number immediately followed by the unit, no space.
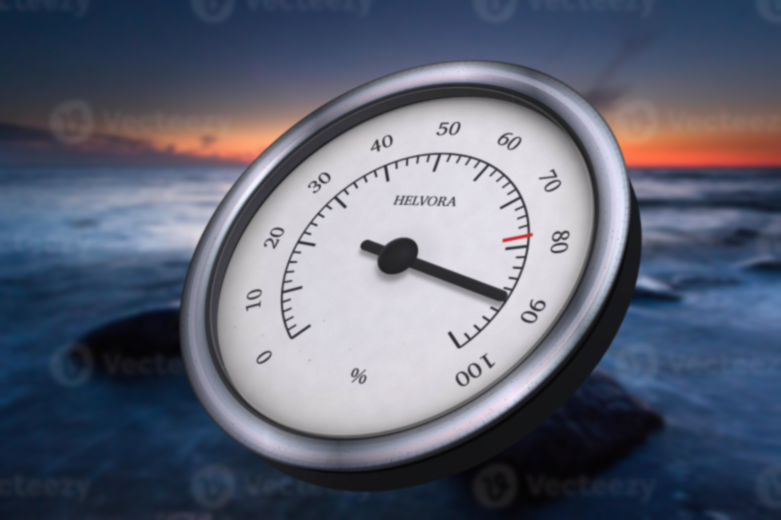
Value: 90%
